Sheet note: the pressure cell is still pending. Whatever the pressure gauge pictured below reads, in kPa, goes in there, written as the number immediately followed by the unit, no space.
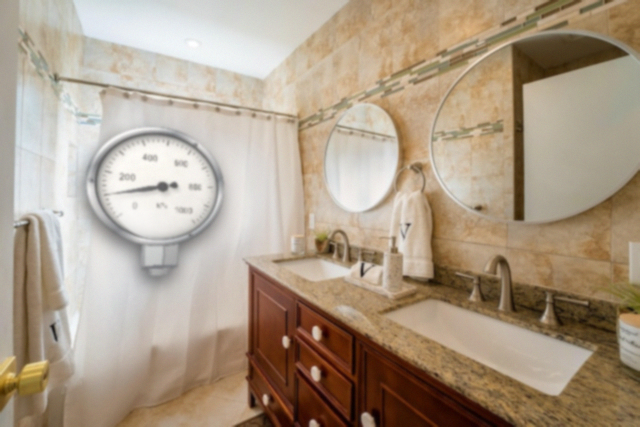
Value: 100kPa
